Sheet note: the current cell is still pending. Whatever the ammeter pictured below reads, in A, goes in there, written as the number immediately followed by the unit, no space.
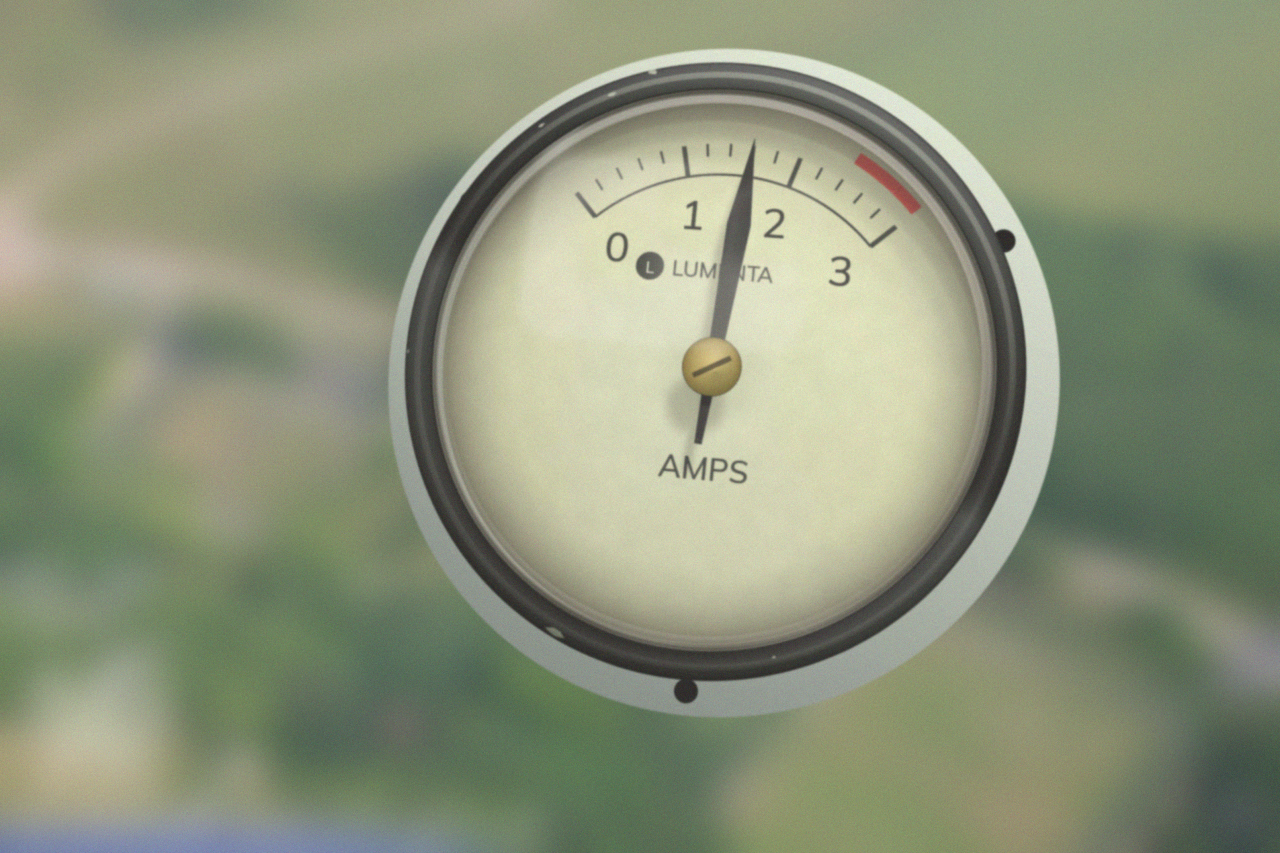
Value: 1.6A
